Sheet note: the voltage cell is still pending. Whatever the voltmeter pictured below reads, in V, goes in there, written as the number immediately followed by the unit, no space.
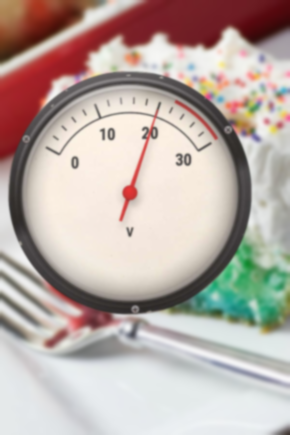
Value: 20V
